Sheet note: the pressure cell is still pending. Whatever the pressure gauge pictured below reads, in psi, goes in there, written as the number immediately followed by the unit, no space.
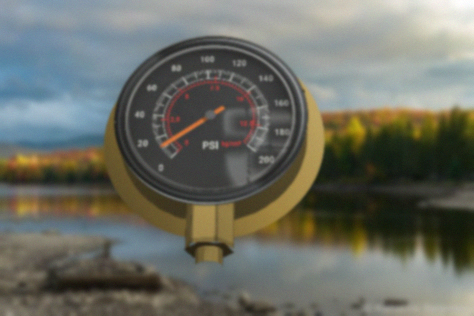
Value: 10psi
